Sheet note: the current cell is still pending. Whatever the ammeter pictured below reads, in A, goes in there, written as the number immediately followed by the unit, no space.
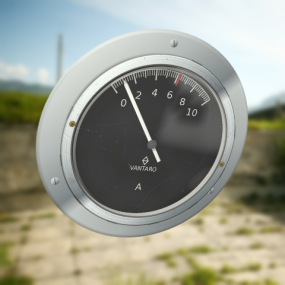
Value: 1A
